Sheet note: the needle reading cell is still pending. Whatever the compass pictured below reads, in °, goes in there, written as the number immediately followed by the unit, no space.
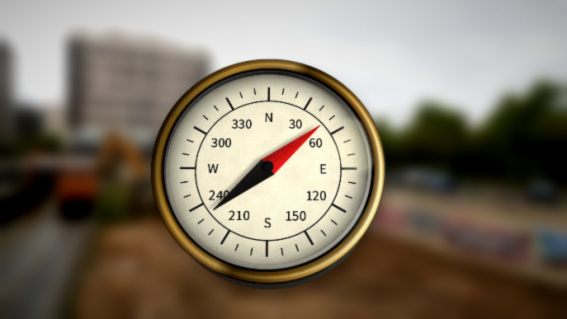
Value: 50°
